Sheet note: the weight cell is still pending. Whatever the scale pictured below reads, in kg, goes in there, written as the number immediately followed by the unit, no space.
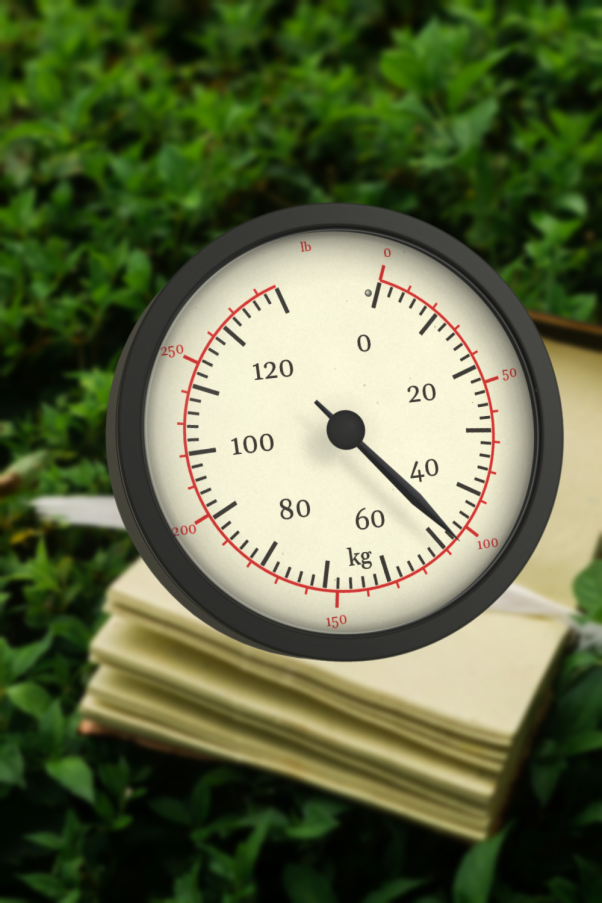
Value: 48kg
